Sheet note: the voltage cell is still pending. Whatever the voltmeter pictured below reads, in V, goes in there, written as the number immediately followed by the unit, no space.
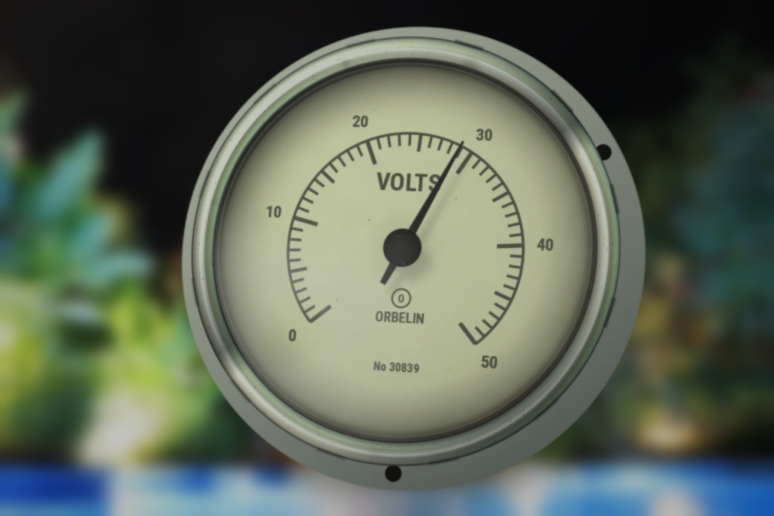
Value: 29V
